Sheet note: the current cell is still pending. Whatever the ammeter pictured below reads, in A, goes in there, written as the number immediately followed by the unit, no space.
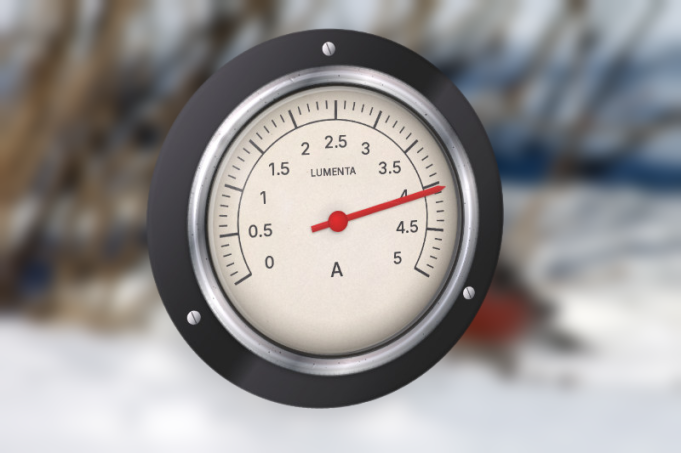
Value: 4.05A
